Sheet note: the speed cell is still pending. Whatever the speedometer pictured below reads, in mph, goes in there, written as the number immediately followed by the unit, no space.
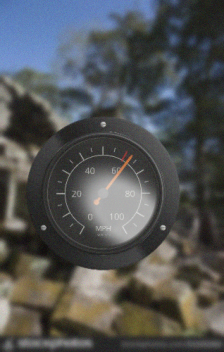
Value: 62.5mph
